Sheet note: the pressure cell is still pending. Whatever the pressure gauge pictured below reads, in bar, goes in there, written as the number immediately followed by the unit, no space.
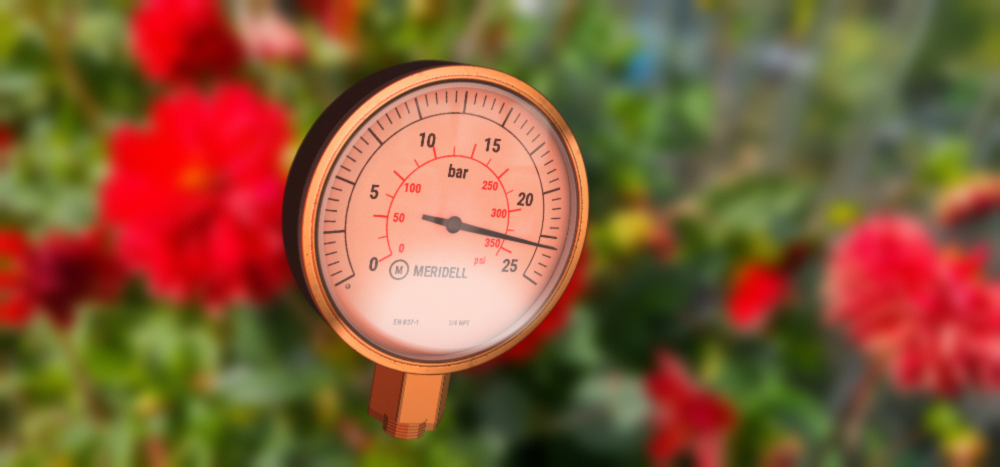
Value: 23bar
